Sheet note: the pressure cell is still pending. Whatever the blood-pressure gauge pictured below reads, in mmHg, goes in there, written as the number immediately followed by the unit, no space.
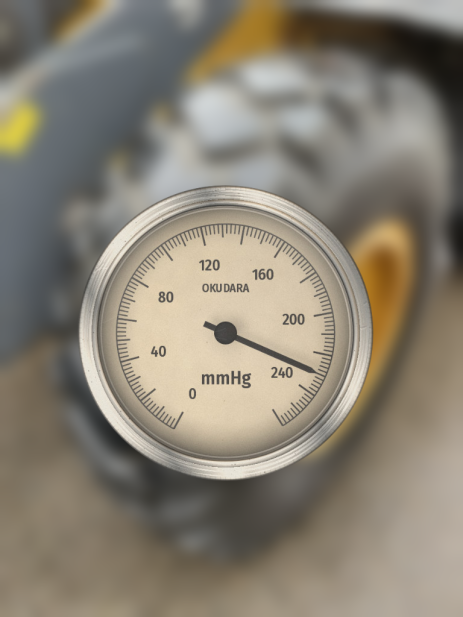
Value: 230mmHg
